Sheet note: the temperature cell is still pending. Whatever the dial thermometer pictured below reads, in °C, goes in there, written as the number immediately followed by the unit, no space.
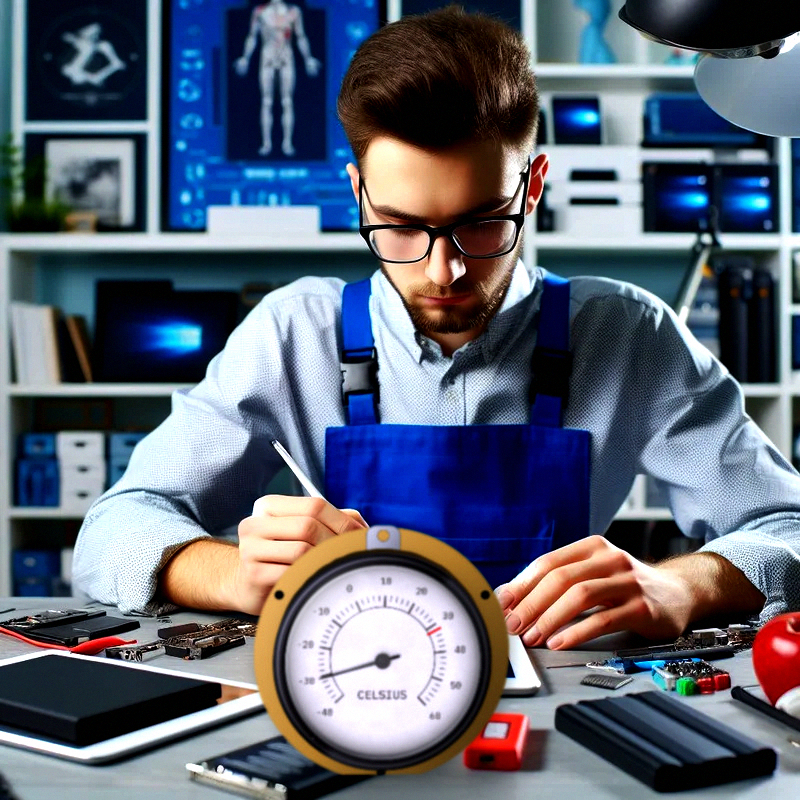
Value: -30°C
